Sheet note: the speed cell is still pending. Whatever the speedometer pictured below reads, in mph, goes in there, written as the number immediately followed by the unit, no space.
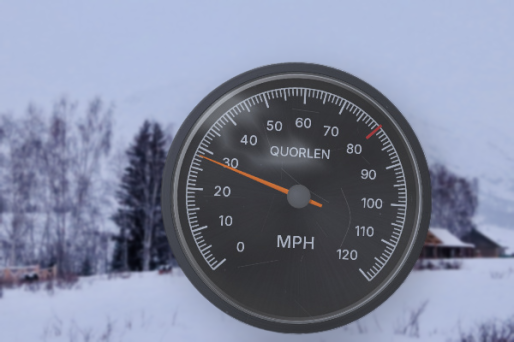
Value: 28mph
